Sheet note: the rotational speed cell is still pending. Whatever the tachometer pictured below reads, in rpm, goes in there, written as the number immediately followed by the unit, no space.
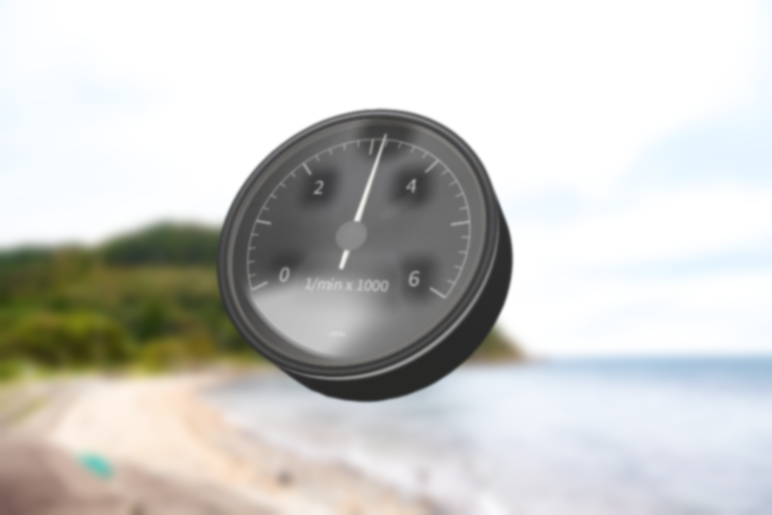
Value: 3200rpm
